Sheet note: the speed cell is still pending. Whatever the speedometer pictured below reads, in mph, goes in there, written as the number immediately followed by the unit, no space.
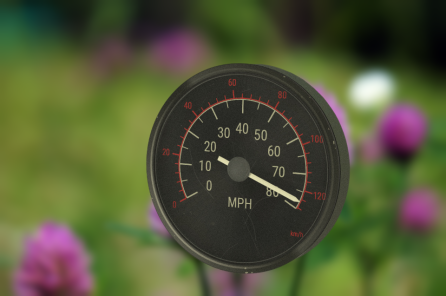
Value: 77.5mph
